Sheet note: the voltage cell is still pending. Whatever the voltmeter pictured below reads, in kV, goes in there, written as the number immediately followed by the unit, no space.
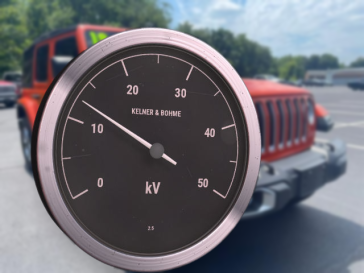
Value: 12.5kV
